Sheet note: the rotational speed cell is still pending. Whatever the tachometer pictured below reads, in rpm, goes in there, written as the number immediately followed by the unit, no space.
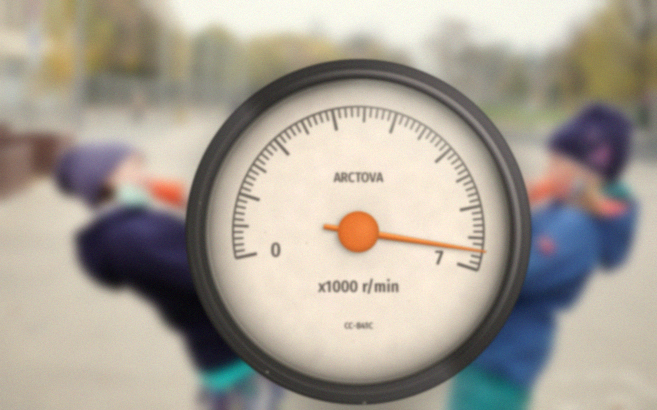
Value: 6700rpm
